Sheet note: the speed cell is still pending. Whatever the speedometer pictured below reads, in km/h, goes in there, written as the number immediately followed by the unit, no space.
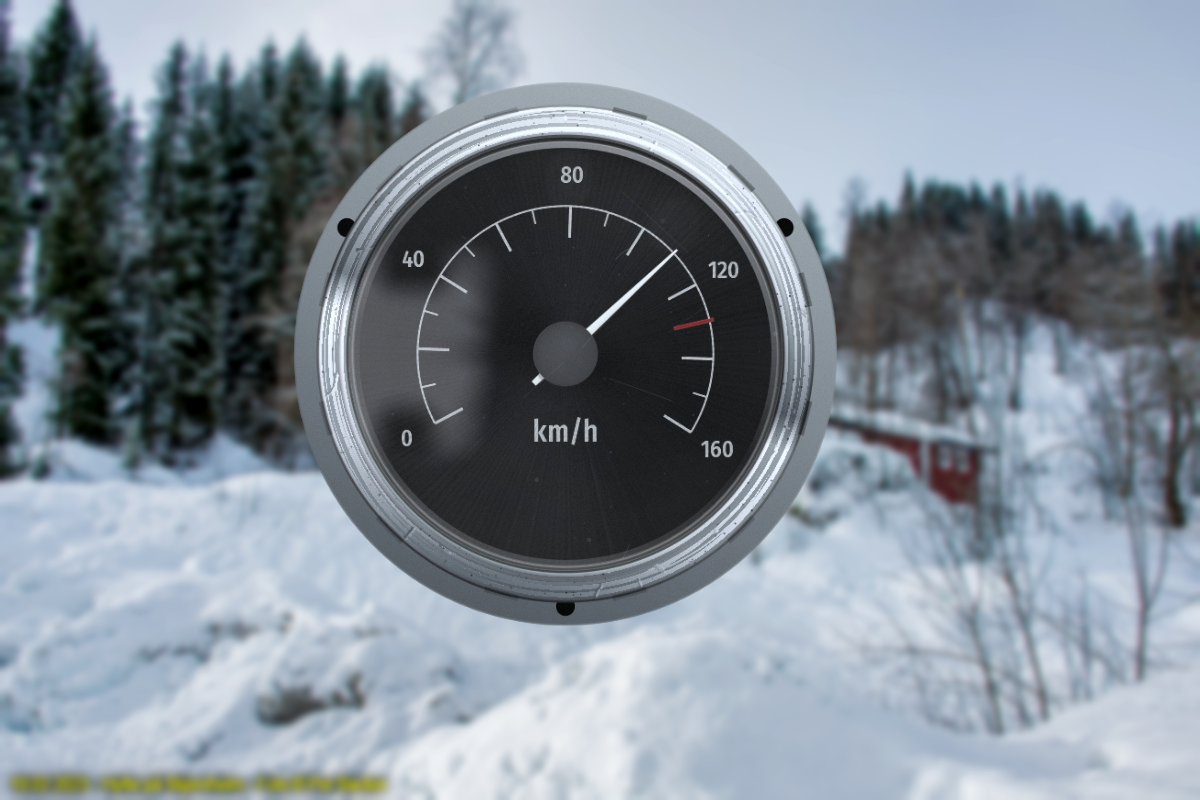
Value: 110km/h
